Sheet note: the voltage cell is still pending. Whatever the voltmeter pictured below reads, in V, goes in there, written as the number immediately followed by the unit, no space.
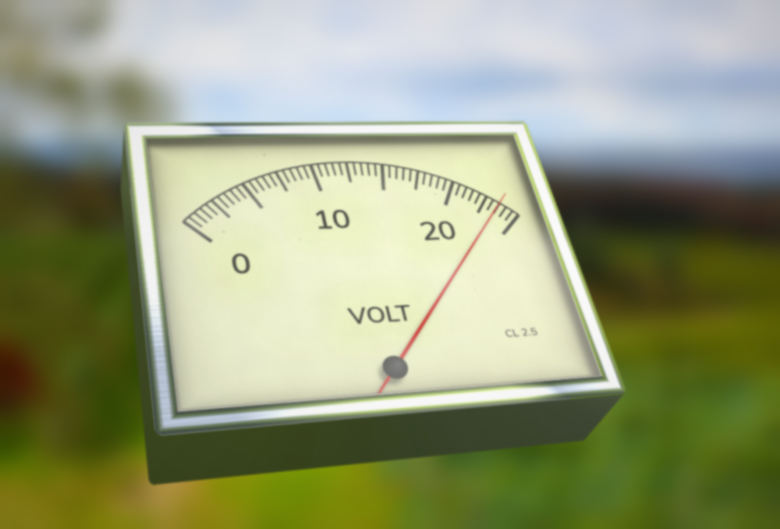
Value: 23.5V
